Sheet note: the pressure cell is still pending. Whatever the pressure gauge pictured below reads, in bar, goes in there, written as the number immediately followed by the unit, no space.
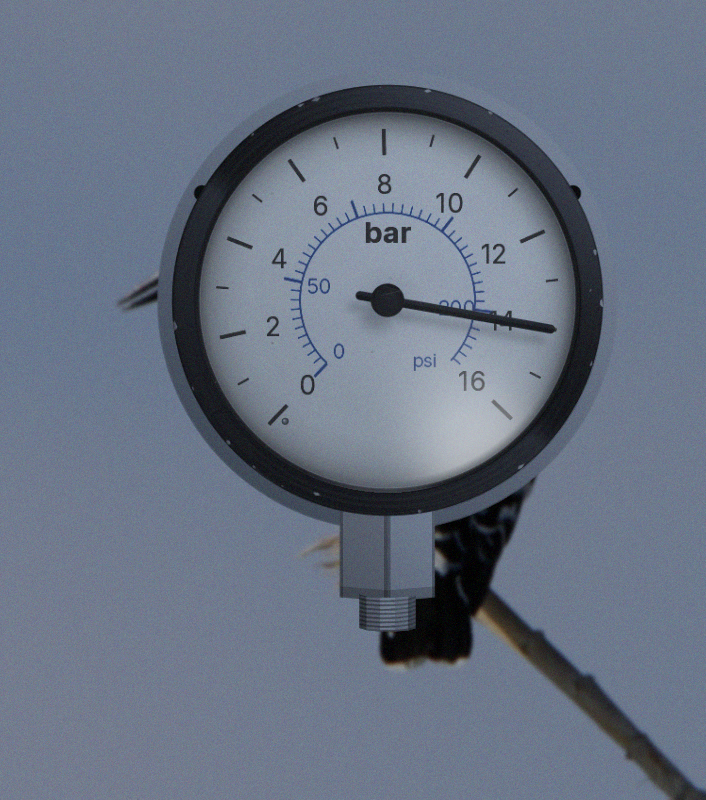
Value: 14bar
